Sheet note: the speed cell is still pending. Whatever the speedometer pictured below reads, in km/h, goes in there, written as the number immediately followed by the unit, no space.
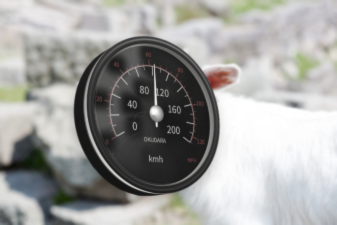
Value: 100km/h
